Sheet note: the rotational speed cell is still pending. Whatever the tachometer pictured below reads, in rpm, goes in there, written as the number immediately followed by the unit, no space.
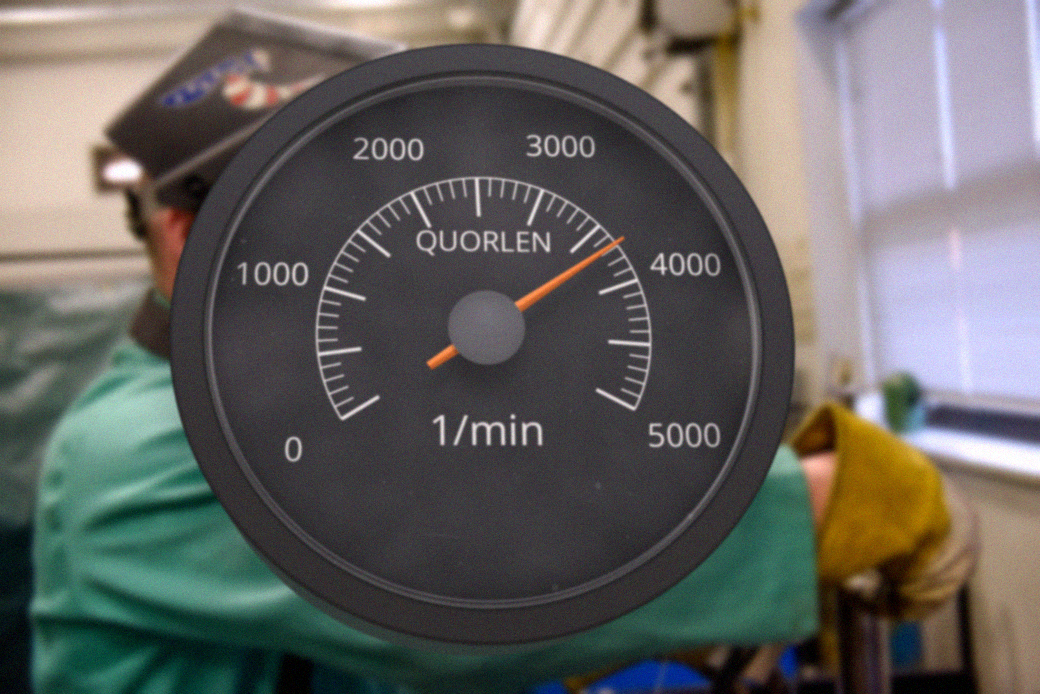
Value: 3700rpm
